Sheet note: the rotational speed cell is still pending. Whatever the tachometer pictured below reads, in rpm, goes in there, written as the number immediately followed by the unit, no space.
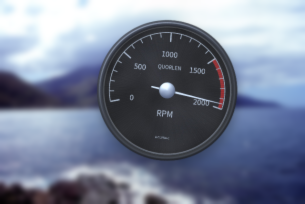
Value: 1950rpm
